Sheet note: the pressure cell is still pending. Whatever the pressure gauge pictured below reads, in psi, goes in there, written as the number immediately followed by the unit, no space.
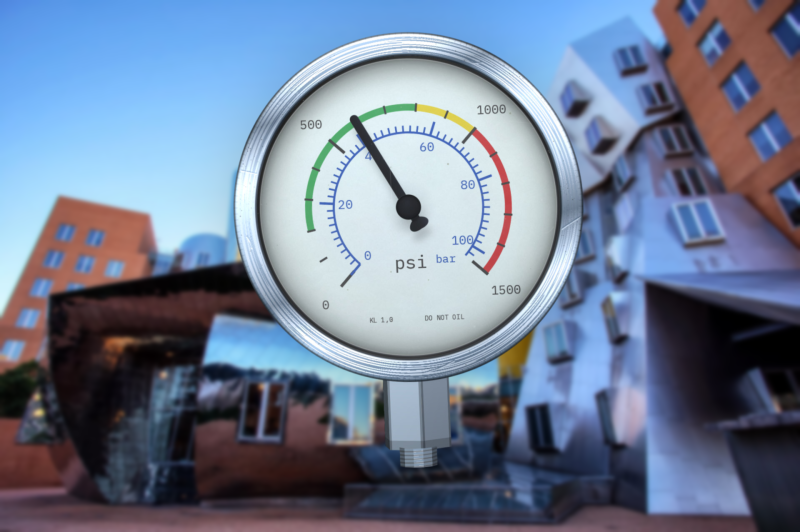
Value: 600psi
